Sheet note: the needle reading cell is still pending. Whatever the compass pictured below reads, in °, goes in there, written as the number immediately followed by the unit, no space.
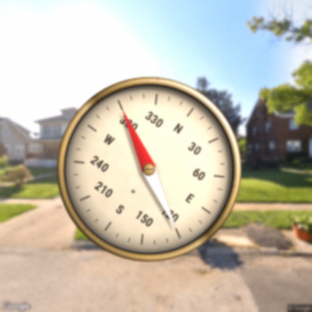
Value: 300°
